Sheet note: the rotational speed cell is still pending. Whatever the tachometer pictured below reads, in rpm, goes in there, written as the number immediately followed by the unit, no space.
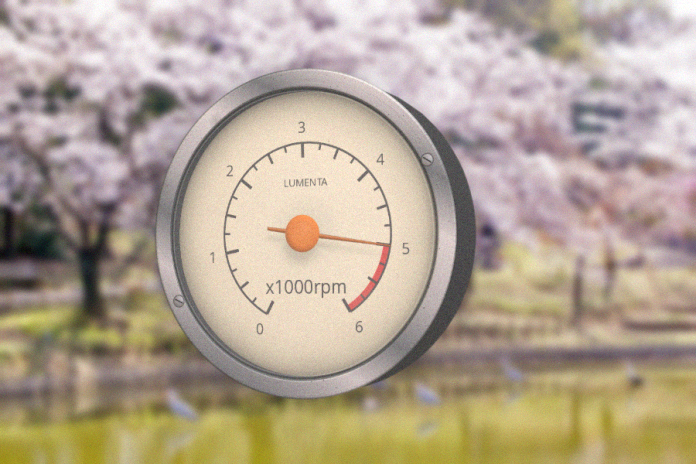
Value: 5000rpm
